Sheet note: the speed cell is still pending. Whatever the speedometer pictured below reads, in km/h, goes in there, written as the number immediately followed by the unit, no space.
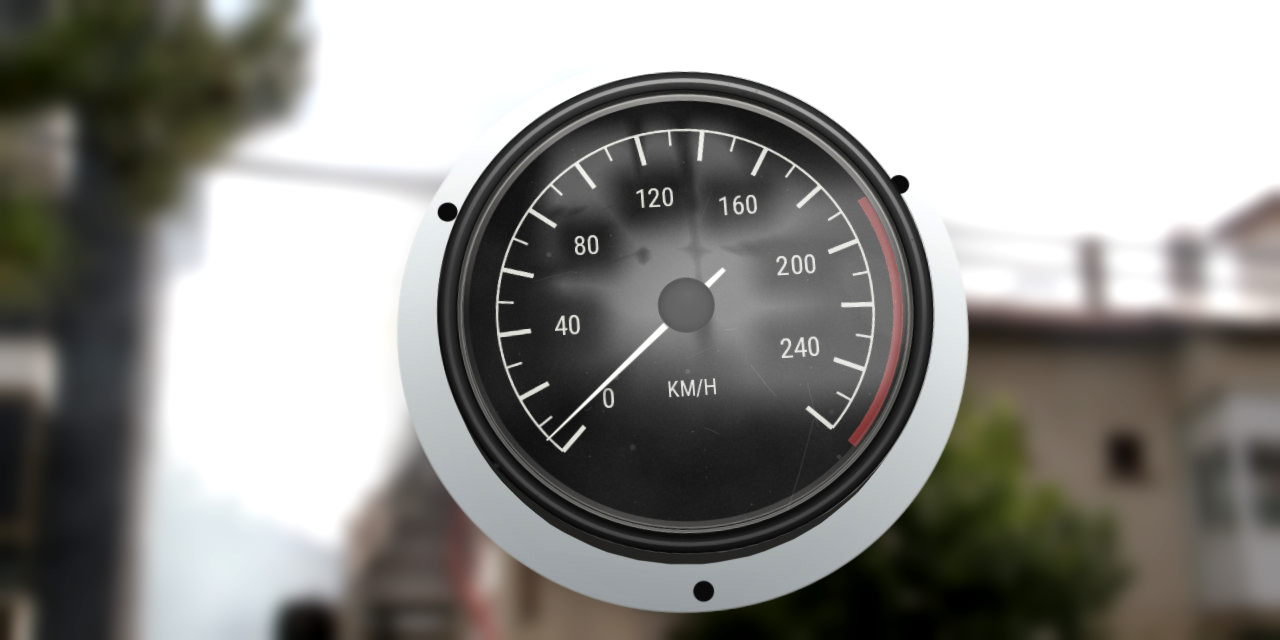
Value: 5km/h
